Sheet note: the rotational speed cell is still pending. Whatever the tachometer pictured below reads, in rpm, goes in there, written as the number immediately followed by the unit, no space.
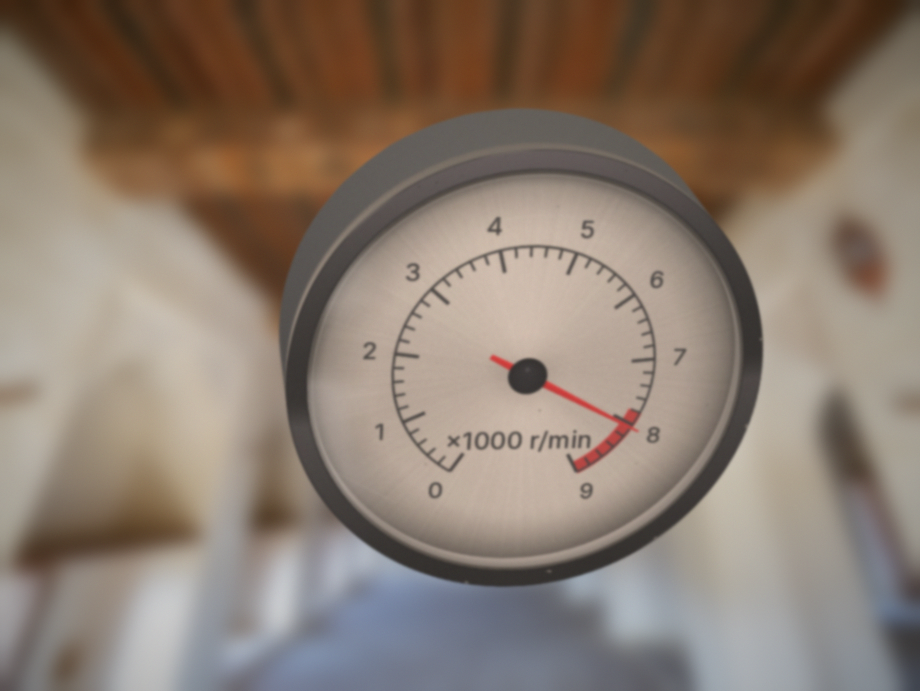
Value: 8000rpm
